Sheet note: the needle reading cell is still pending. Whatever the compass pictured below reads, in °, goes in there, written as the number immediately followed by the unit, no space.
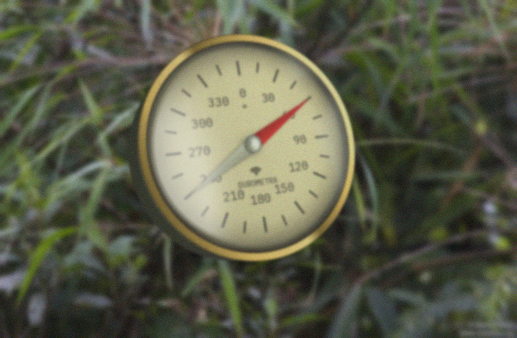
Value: 60°
